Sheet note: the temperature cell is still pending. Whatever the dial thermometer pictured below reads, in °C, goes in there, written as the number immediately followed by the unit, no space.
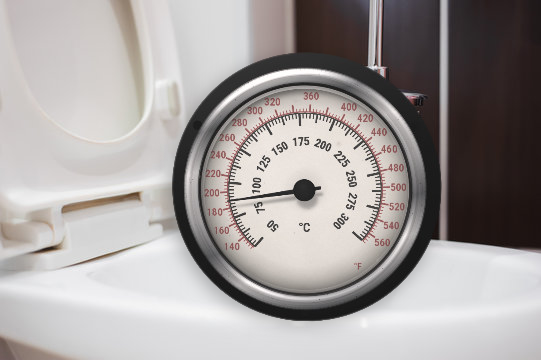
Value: 87.5°C
